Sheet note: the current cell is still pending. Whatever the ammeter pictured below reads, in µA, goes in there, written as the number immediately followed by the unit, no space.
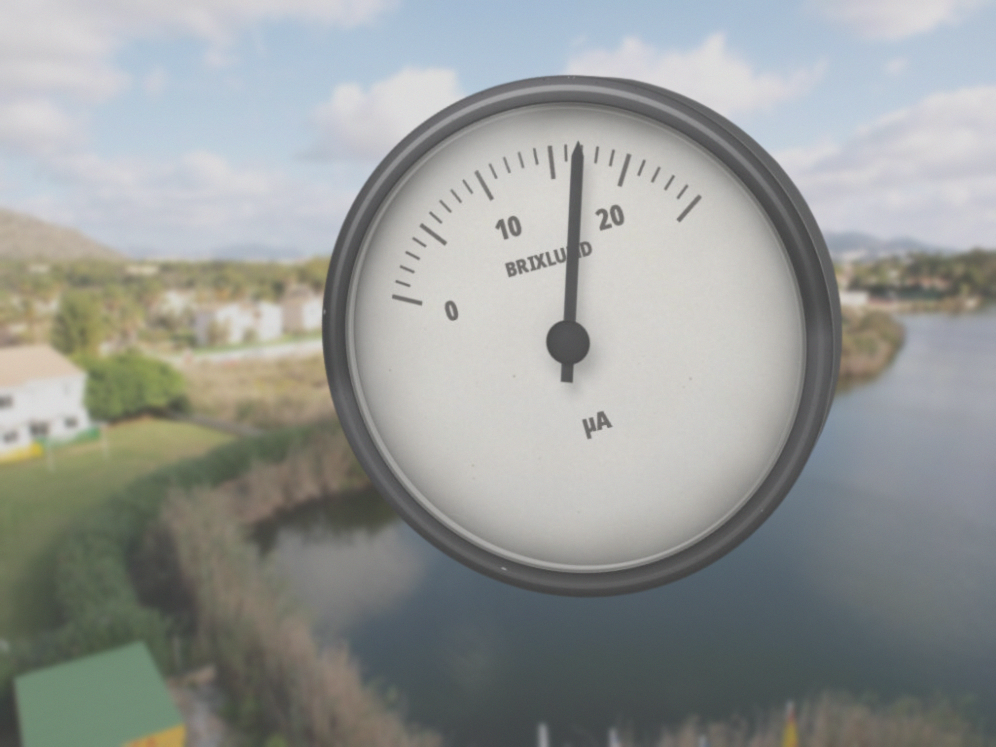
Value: 17µA
